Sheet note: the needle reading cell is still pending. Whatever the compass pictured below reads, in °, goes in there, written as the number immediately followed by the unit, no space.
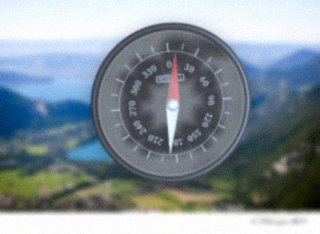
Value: 7.5°
